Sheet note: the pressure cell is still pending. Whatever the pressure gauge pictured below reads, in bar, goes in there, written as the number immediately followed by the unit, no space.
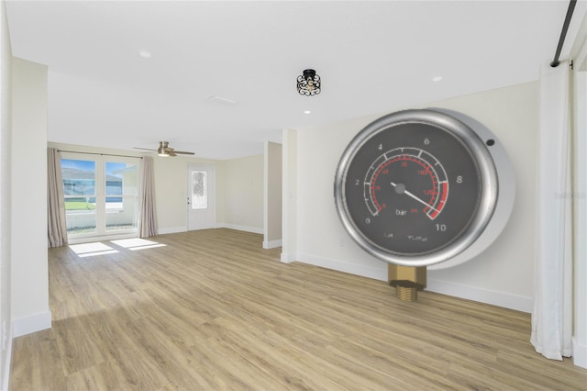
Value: 9.5bar
